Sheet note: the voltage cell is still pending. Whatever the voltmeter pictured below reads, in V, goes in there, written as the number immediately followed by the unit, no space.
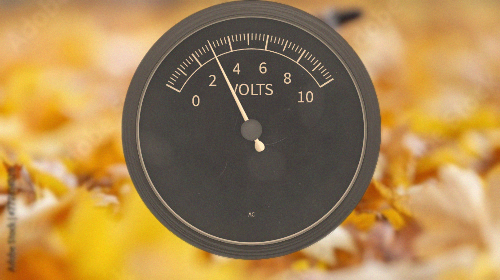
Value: 3V
